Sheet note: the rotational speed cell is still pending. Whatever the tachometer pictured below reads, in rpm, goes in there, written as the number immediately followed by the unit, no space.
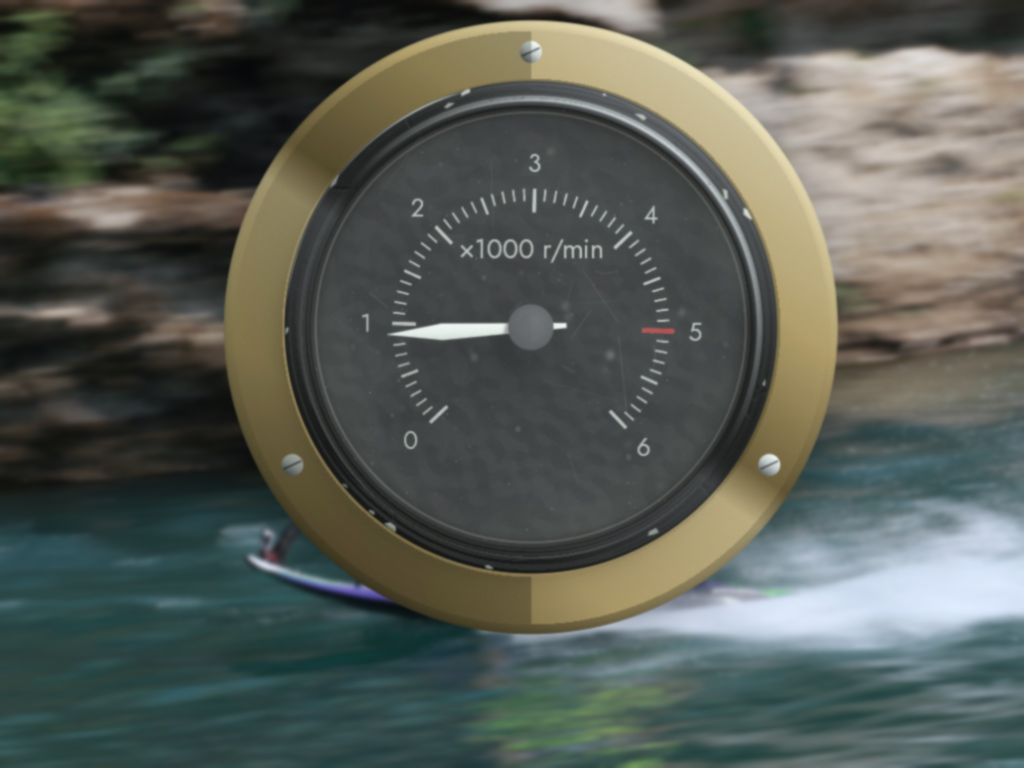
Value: 900rpm
